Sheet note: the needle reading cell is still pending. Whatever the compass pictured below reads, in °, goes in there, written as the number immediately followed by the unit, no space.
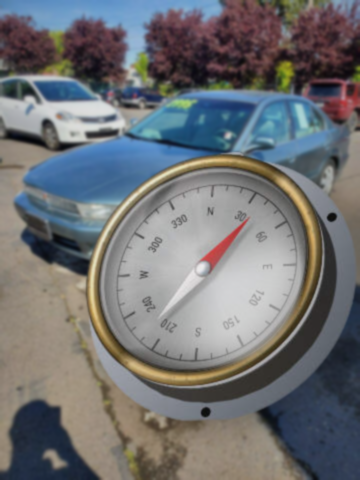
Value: 40°
